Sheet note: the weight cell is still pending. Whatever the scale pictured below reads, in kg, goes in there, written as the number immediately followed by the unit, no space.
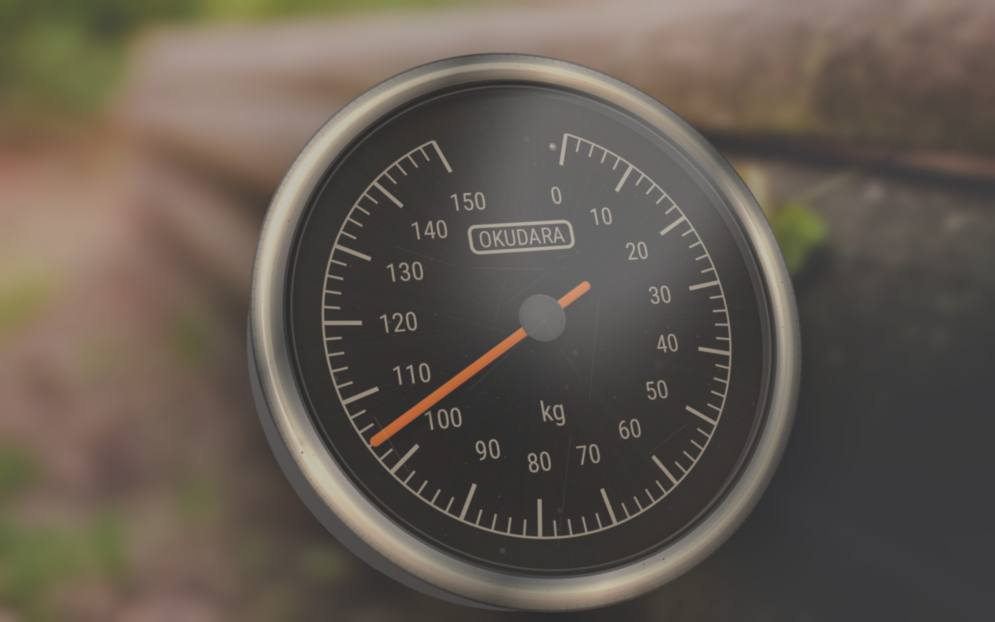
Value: 104kg
